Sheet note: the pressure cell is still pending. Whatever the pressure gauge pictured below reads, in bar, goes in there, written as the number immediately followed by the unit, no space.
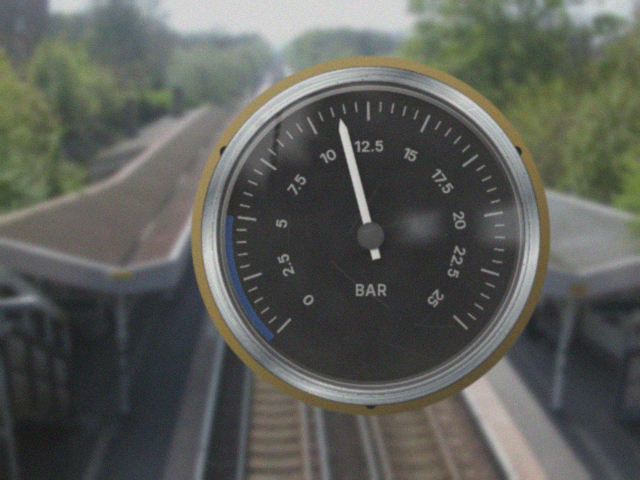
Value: 11.25bar
